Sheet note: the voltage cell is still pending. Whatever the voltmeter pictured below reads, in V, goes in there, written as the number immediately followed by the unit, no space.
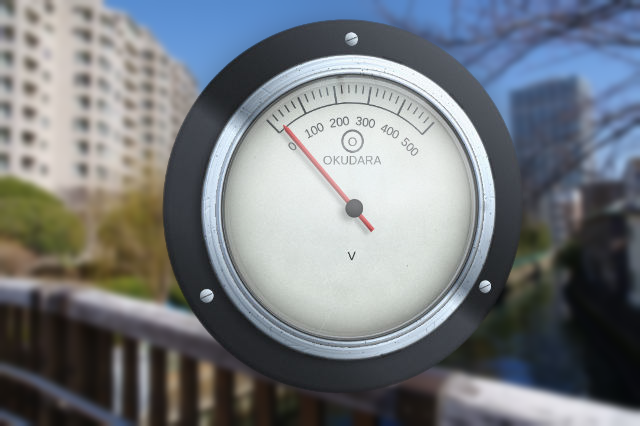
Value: 20V
